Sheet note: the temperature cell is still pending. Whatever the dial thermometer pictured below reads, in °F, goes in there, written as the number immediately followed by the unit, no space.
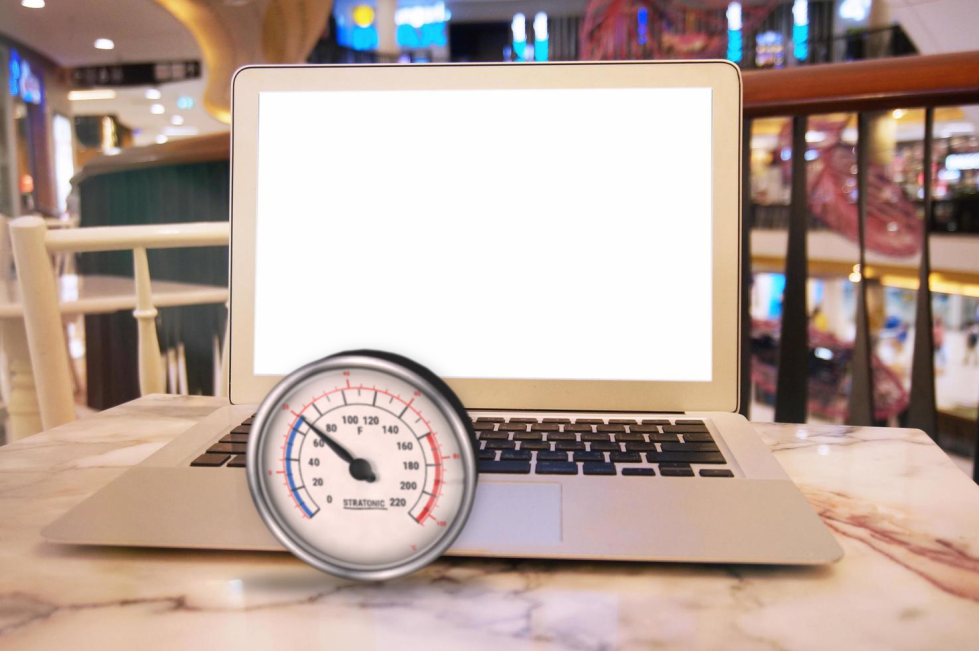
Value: 70°F
